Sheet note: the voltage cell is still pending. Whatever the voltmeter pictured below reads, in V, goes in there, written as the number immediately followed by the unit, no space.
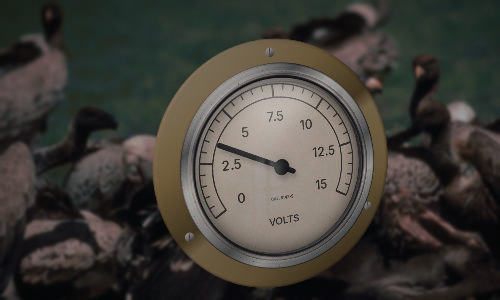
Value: 3.5V
